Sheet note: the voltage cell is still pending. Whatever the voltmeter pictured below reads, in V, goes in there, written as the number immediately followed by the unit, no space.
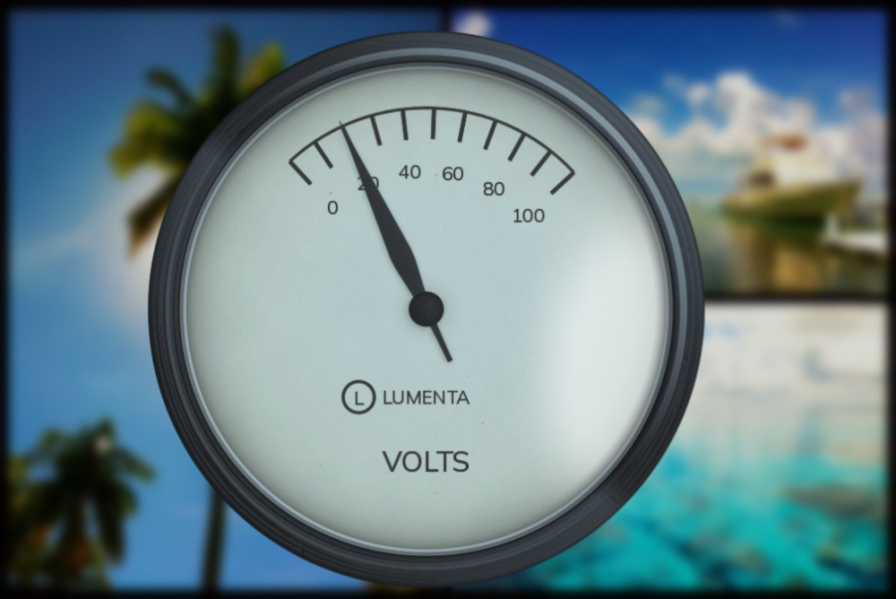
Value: 20V
